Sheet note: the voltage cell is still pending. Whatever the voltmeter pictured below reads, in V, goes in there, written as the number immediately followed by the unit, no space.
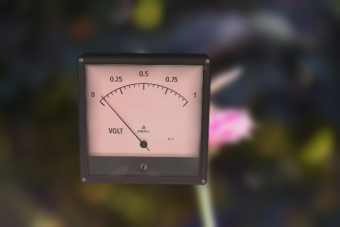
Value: 0.05V
